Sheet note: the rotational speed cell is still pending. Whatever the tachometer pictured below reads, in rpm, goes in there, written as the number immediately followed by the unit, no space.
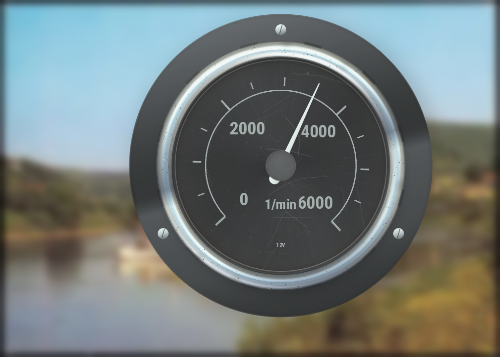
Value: 3500rpm
